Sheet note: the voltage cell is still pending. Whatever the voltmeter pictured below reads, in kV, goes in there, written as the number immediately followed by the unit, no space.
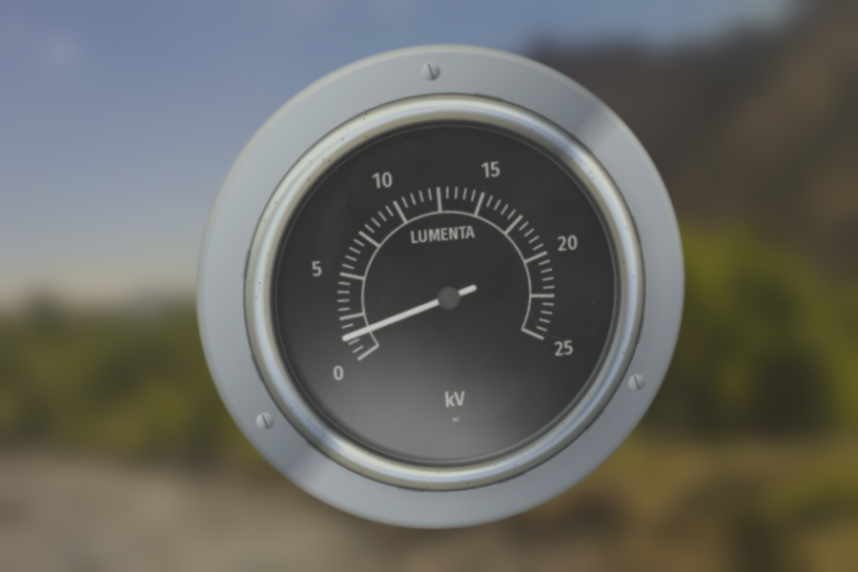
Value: 1.5kV
